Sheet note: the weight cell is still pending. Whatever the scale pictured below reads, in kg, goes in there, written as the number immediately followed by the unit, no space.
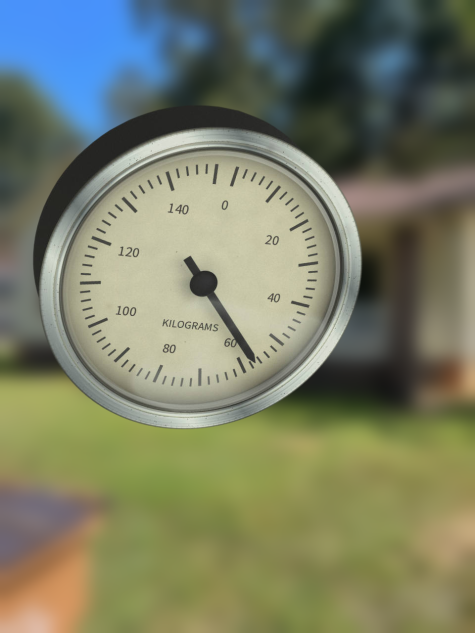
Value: 57kg
